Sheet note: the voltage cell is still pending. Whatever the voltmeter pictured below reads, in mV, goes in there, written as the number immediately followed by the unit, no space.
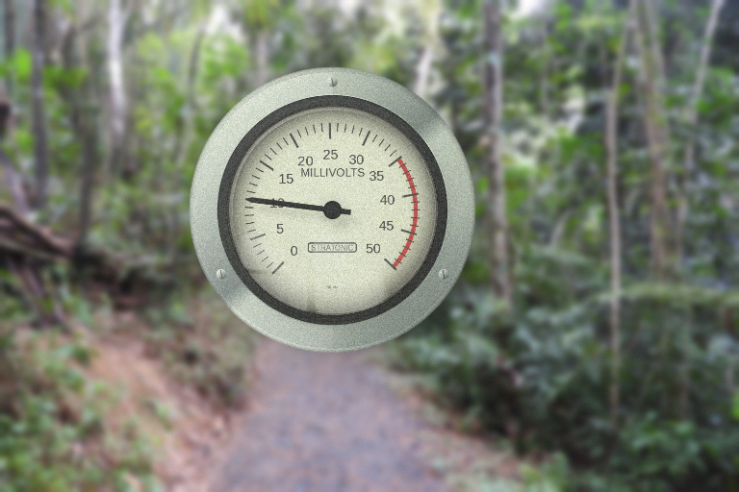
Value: 10mV
